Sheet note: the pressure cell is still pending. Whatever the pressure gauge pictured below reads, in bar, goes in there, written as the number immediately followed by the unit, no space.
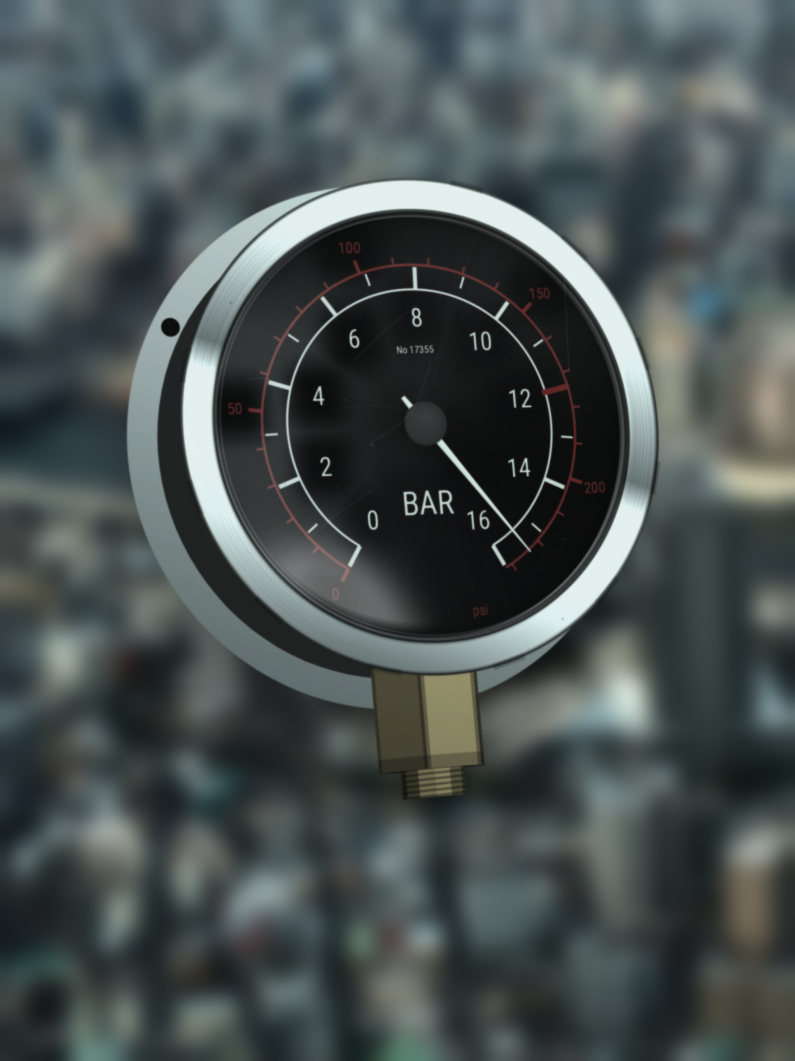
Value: 15.5bar
